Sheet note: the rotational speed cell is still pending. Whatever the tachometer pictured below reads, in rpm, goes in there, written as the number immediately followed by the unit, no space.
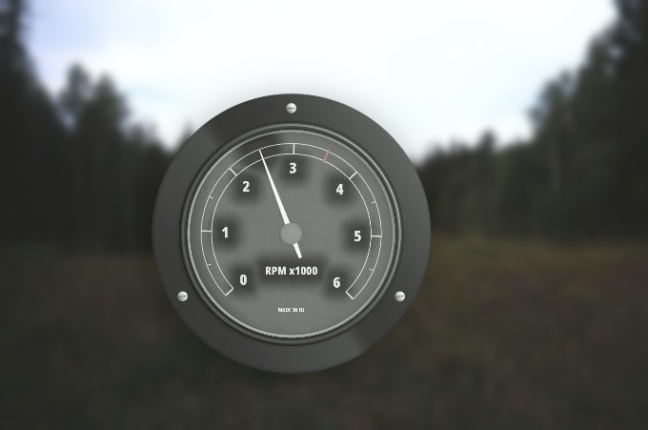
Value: 2500rpm
